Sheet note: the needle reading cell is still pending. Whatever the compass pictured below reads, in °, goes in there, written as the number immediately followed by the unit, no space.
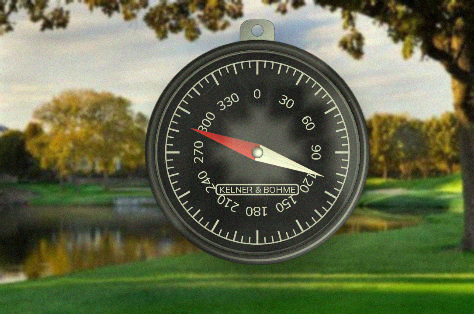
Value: 290°
